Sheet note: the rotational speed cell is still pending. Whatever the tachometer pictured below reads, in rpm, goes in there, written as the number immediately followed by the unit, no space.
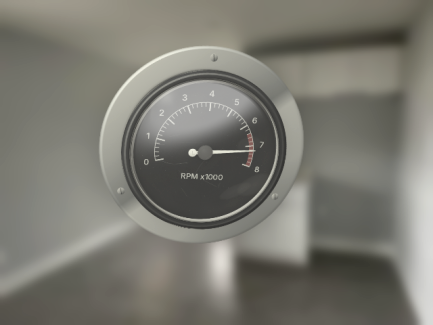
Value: 7200rpm
